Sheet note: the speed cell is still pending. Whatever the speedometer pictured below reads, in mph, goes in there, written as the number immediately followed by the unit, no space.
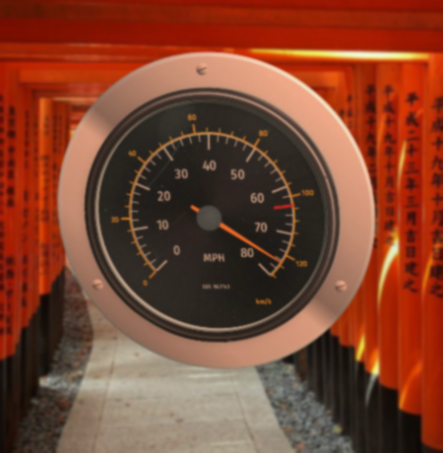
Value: 76mph
